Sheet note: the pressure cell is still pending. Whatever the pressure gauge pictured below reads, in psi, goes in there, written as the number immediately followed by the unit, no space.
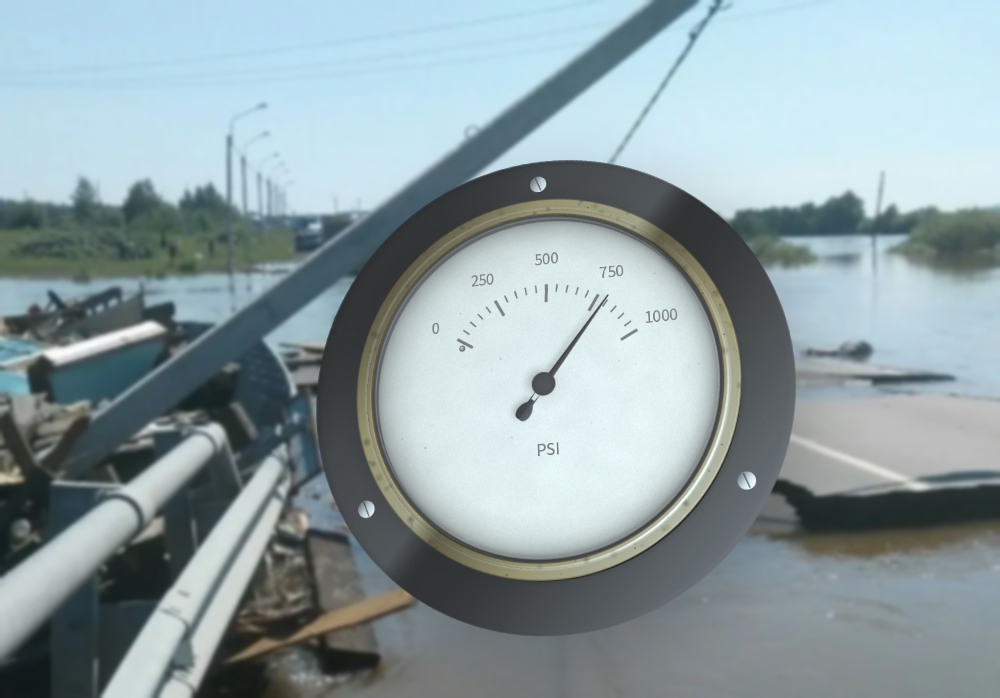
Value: 800psi
